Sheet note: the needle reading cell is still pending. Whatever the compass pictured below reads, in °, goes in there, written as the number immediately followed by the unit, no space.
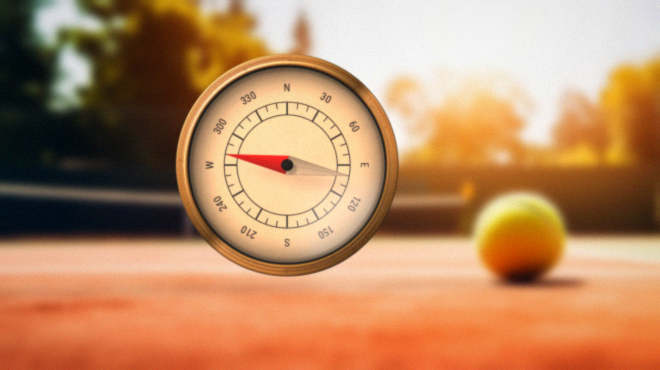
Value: 280°
